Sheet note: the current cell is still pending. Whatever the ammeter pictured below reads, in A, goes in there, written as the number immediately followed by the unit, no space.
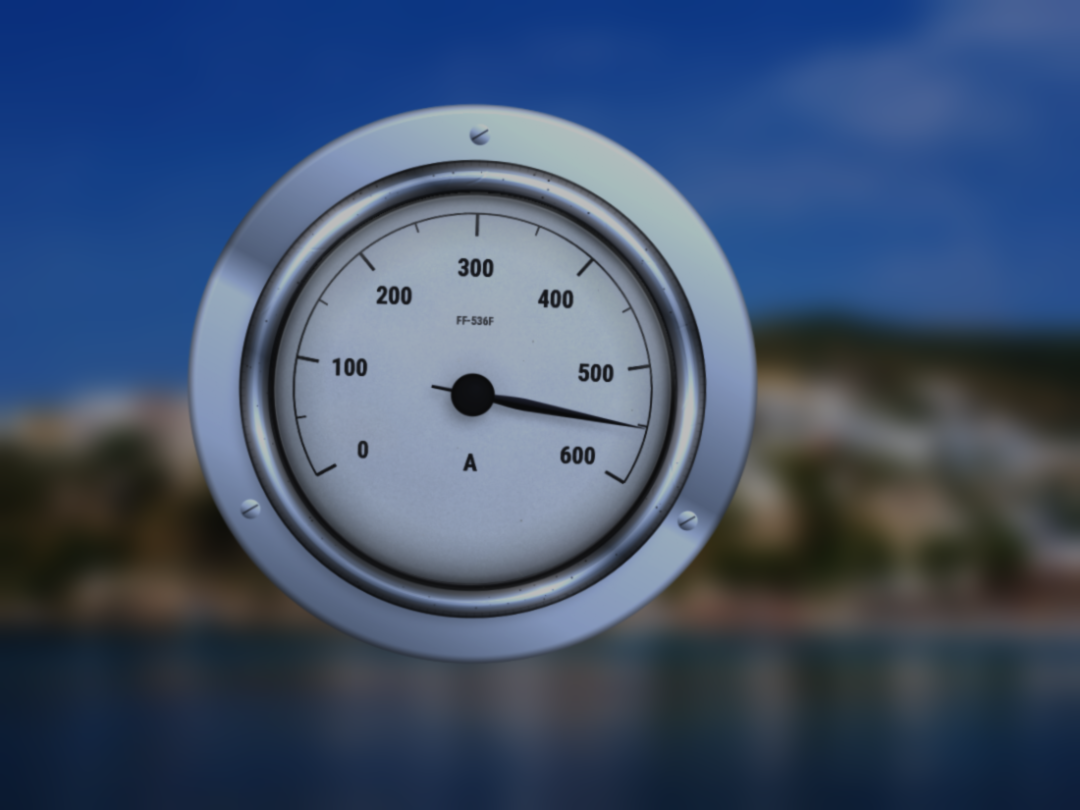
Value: 550A
